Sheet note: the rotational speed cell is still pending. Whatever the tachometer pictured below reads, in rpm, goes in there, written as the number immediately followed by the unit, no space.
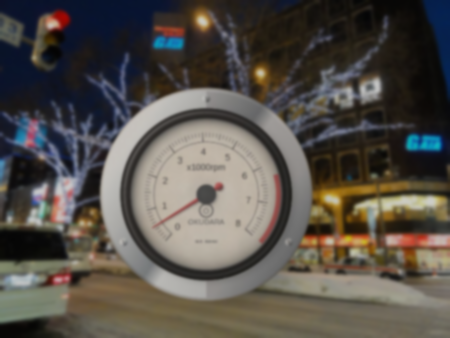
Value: 500rpm
